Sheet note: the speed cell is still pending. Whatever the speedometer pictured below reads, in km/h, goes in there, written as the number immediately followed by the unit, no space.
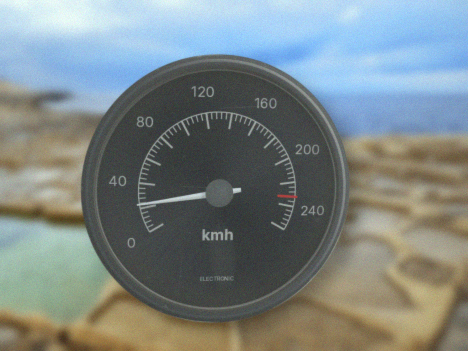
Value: 24km/h
